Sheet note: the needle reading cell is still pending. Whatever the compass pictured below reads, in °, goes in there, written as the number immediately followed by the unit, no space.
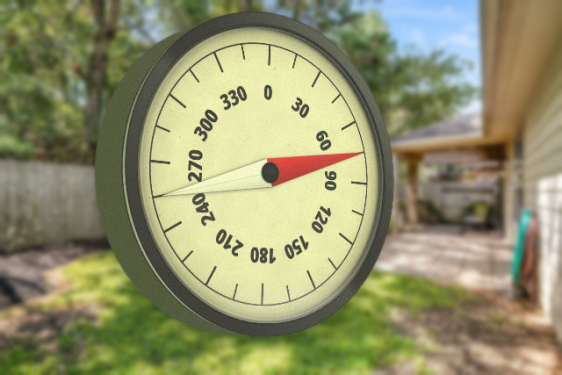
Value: 75°
